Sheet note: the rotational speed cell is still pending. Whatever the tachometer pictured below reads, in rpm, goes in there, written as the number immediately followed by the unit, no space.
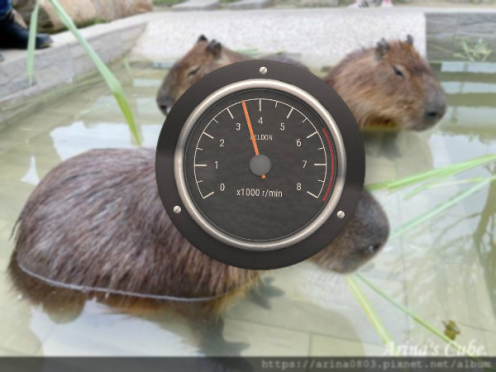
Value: 3500rpm
